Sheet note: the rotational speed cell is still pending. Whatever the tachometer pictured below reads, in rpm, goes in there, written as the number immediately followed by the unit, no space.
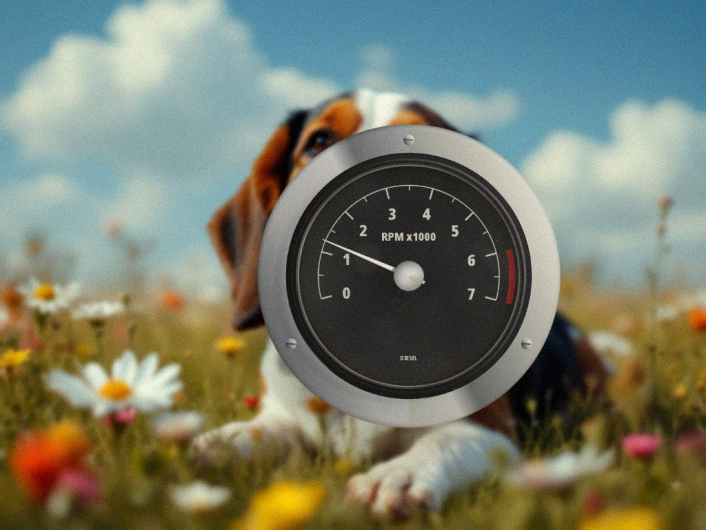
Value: 1250rpm
